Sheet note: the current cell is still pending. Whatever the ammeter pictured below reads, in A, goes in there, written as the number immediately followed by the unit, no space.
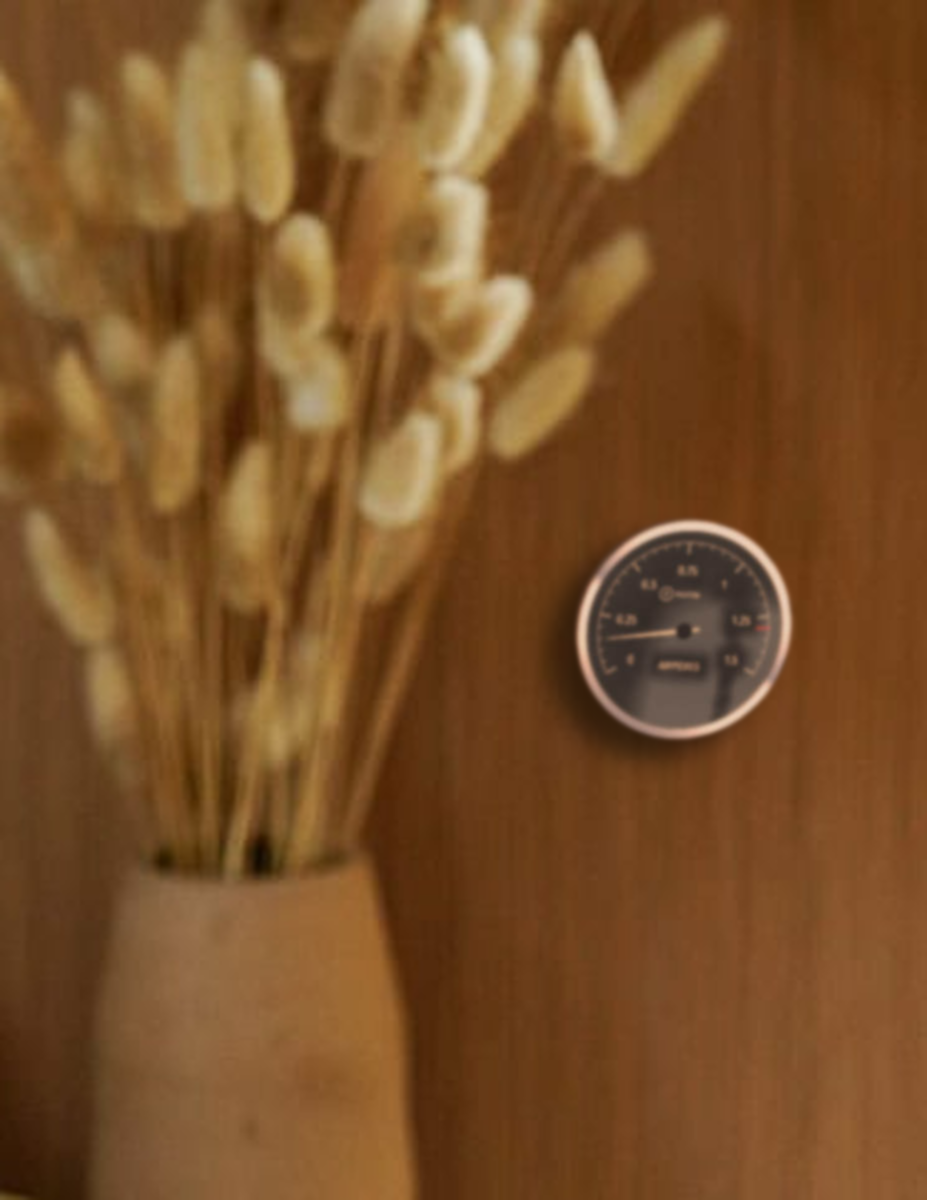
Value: 0.15A
